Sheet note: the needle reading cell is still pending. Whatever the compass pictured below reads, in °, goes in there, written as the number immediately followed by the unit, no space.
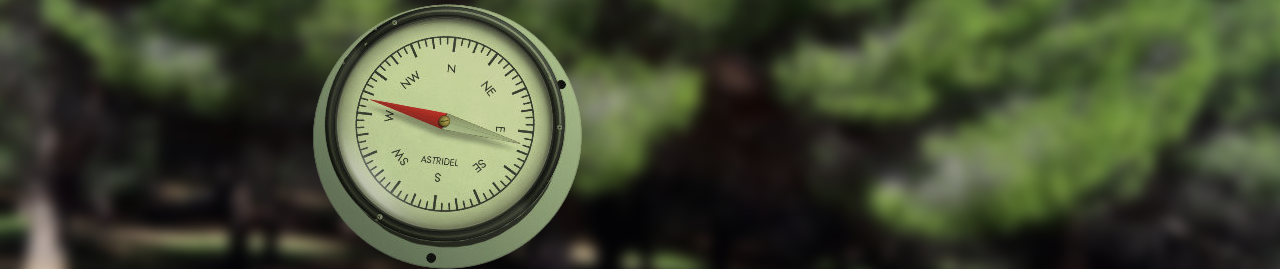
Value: 280°
